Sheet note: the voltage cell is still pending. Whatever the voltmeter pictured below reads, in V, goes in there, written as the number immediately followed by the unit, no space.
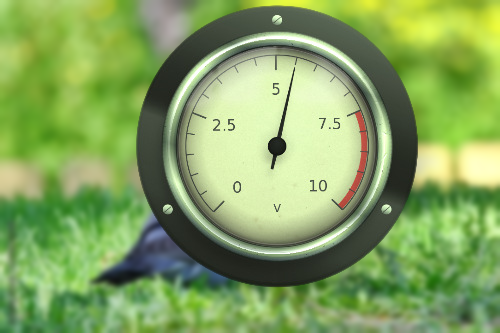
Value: 5.5V
